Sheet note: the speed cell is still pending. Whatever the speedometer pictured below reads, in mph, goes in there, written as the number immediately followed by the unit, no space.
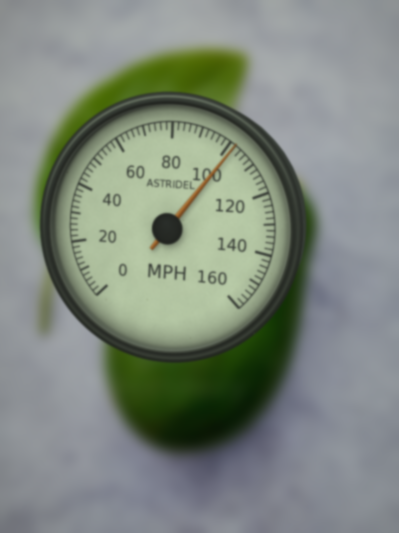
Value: 102mph
